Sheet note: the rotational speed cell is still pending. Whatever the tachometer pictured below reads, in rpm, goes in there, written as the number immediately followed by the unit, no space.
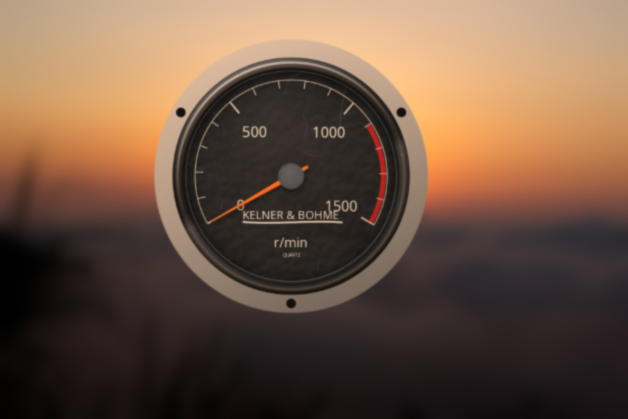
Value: 0rpm
